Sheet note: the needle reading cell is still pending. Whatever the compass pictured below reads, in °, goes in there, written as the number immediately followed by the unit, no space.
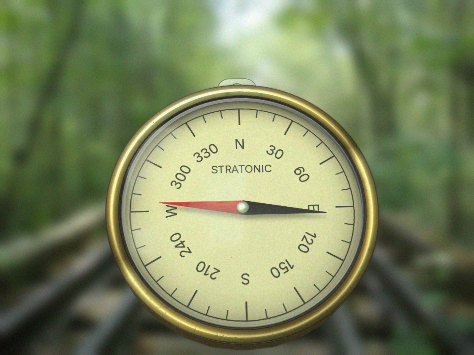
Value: 275°
